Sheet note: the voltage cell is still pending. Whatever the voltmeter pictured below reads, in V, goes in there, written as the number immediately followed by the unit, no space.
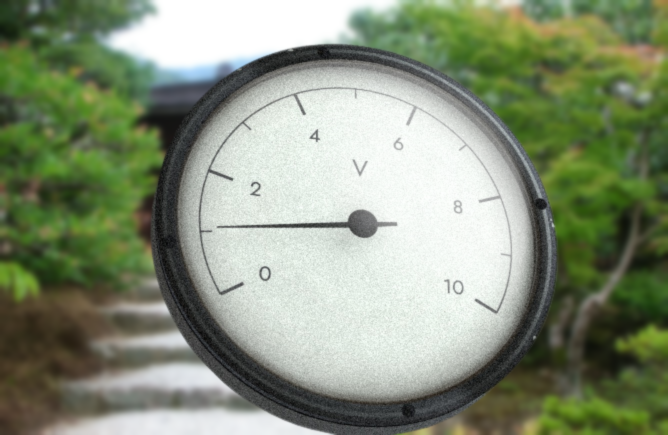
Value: 1V
